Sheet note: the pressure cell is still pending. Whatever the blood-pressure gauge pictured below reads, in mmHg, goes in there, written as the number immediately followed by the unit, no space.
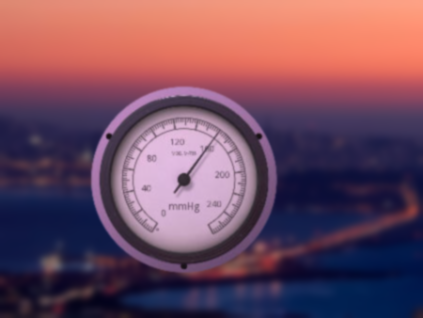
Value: 160mmHg
